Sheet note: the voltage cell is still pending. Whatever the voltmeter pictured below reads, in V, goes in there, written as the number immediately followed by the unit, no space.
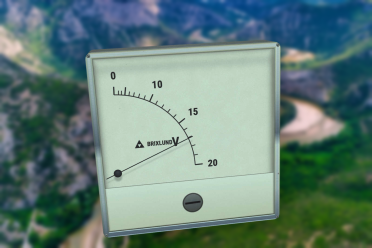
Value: 17V
